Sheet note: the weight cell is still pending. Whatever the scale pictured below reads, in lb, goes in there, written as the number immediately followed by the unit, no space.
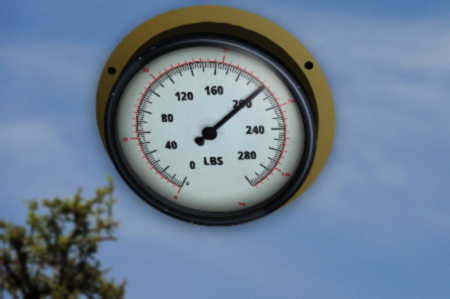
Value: 200lb
